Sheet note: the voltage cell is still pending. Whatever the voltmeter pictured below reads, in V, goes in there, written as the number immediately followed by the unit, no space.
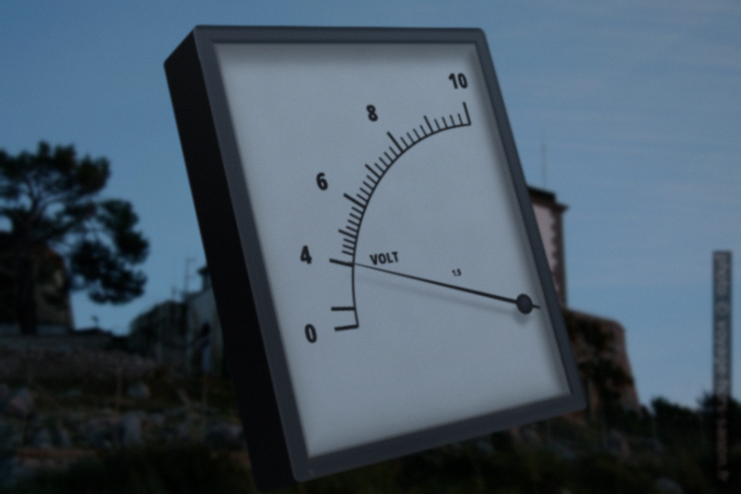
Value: 4V
